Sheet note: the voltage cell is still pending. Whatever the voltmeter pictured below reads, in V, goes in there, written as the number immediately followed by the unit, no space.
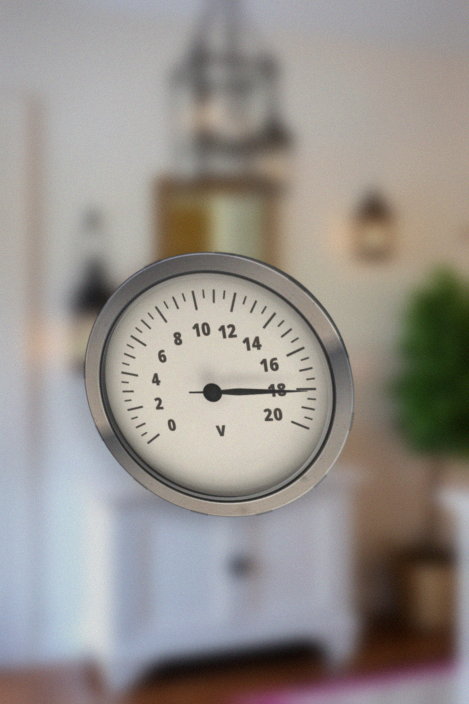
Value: 18V
